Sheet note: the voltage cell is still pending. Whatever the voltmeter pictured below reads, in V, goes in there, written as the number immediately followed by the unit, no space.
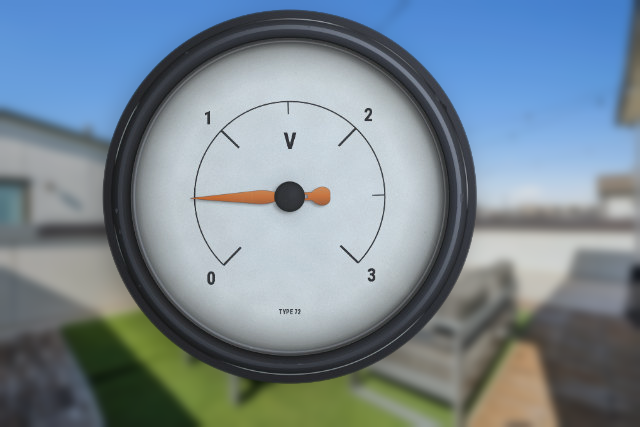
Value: 0.5V
